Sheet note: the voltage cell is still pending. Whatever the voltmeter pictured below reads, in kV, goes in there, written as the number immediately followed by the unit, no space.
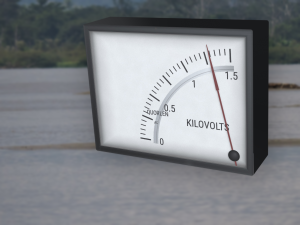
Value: 1.3kV
